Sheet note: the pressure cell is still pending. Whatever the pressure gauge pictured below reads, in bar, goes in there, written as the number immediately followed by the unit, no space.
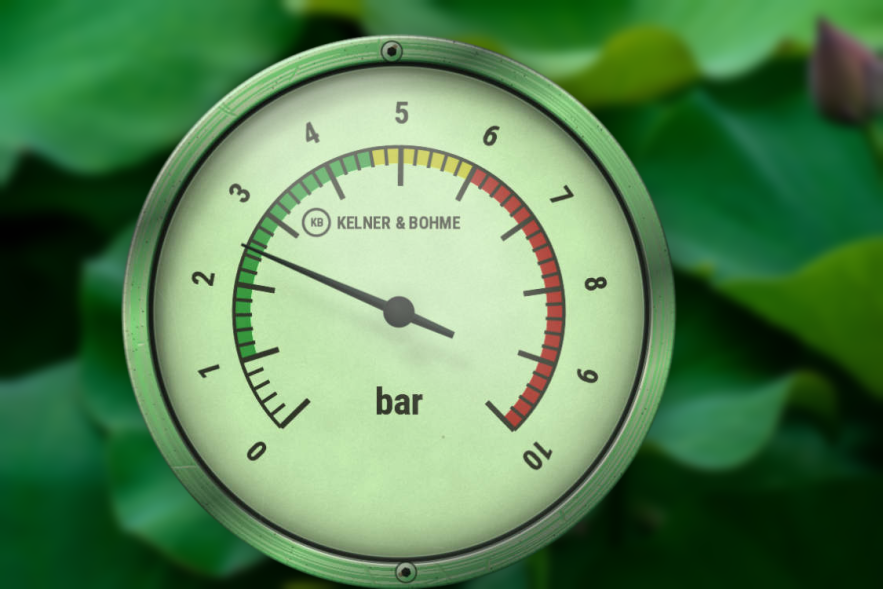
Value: 2.5bar
